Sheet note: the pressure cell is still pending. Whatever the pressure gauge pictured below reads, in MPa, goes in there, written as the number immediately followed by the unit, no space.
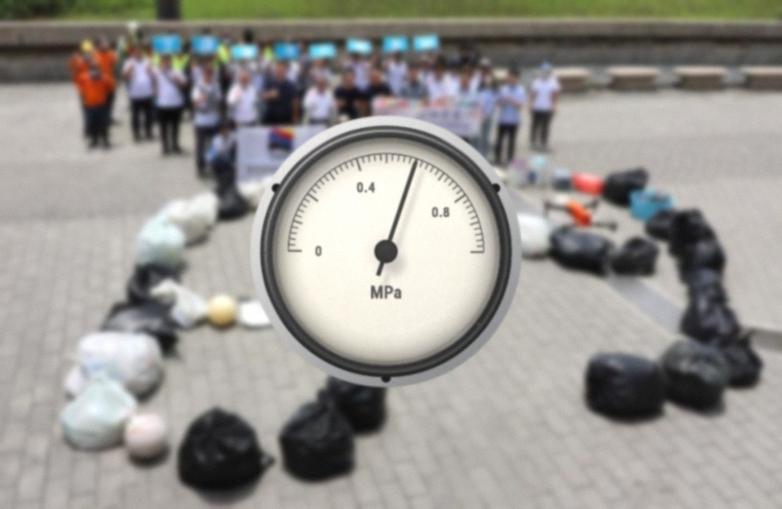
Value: 0.6MPa
